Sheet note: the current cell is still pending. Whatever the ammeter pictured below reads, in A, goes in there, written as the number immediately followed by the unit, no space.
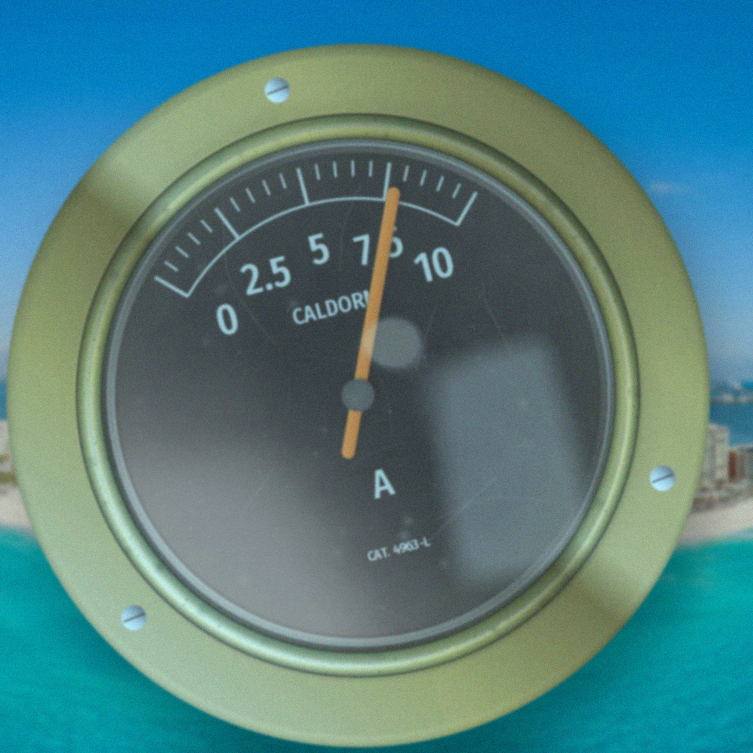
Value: 7.75A
